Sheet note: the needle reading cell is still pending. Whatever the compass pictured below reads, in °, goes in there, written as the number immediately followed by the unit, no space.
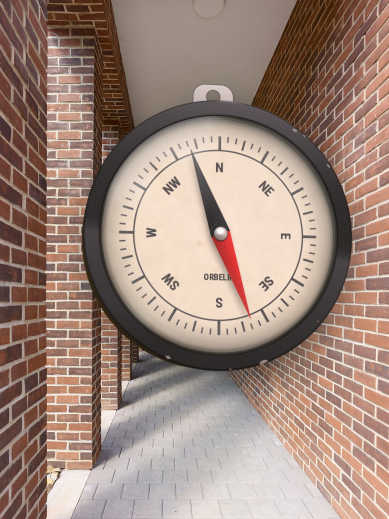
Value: 160°
